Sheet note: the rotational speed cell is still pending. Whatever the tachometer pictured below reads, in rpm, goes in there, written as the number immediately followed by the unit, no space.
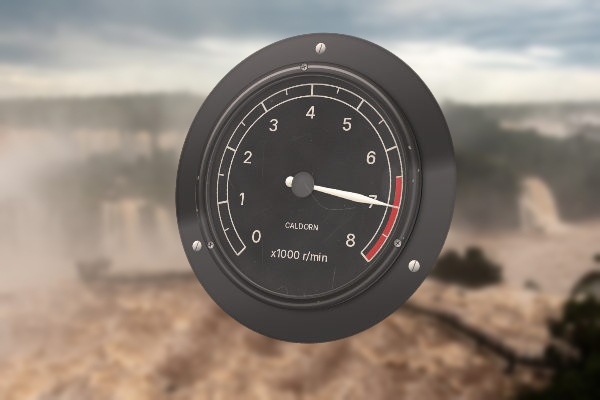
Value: 7000rpm
